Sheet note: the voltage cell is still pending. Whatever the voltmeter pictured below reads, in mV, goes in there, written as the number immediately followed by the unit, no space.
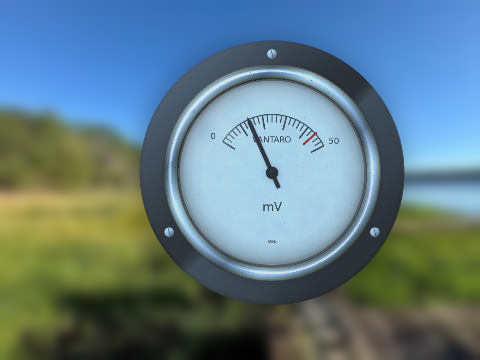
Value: 14mV
